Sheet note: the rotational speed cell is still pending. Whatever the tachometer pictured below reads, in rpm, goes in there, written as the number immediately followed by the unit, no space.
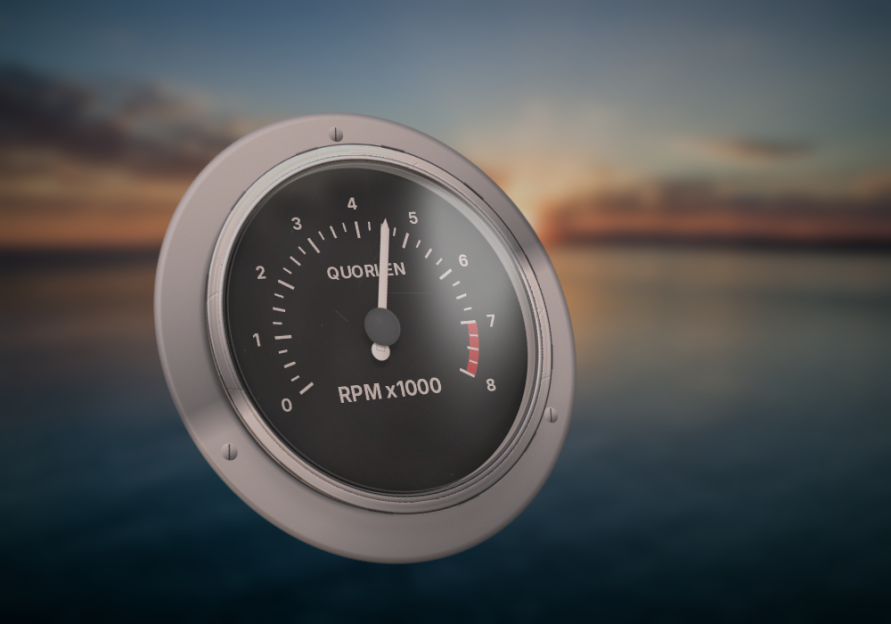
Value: 4500rpm
